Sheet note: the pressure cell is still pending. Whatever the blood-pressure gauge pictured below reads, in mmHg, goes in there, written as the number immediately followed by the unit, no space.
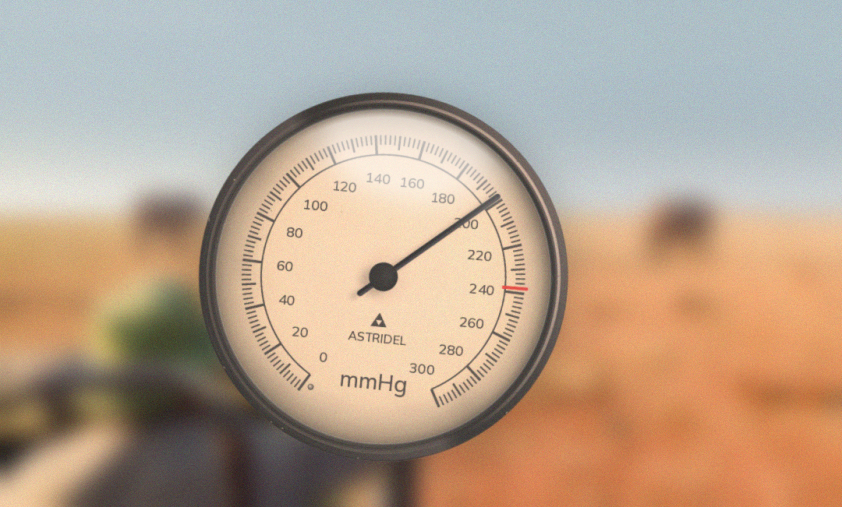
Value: 198mmHg
